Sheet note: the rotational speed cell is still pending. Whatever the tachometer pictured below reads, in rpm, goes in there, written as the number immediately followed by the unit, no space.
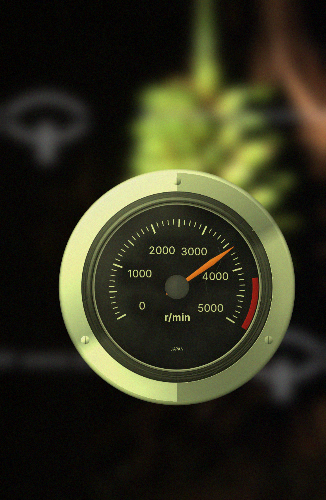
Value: 3600rpm
